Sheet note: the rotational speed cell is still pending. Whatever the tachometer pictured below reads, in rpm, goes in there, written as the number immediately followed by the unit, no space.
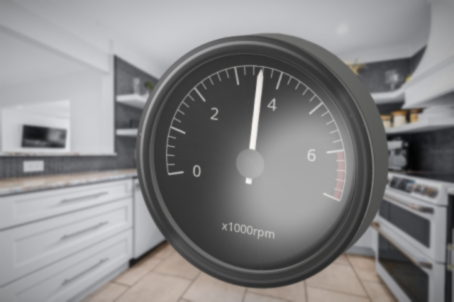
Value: 3600rpm
